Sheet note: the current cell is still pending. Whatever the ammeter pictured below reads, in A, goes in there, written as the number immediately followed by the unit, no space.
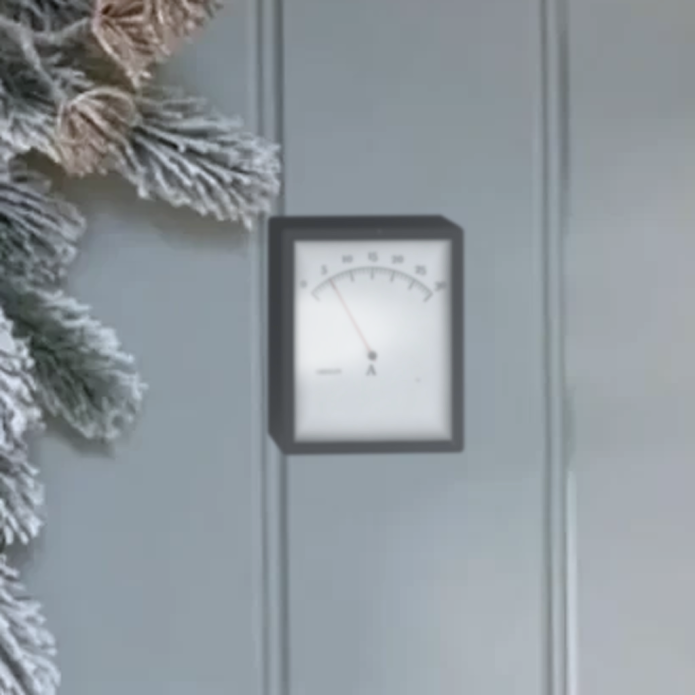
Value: 5A
